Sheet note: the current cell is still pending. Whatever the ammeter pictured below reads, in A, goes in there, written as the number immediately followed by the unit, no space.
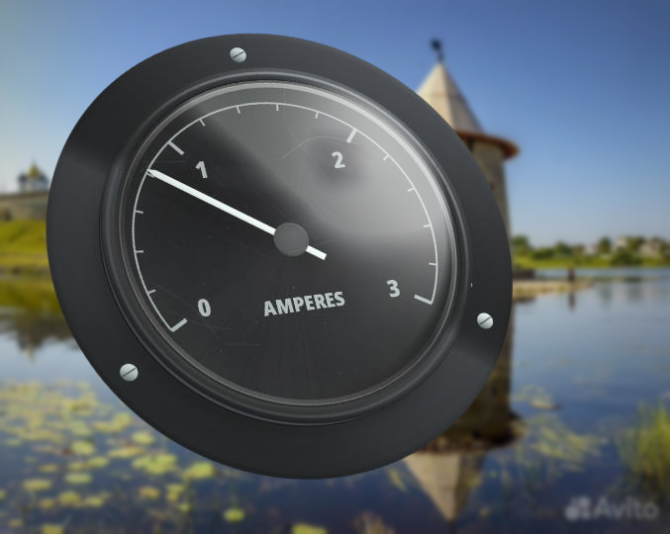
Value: 0.8A
